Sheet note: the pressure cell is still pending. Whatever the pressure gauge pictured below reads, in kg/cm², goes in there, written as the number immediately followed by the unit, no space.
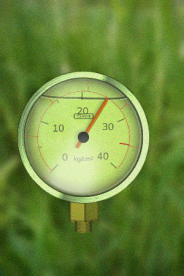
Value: 25kg/cm²
